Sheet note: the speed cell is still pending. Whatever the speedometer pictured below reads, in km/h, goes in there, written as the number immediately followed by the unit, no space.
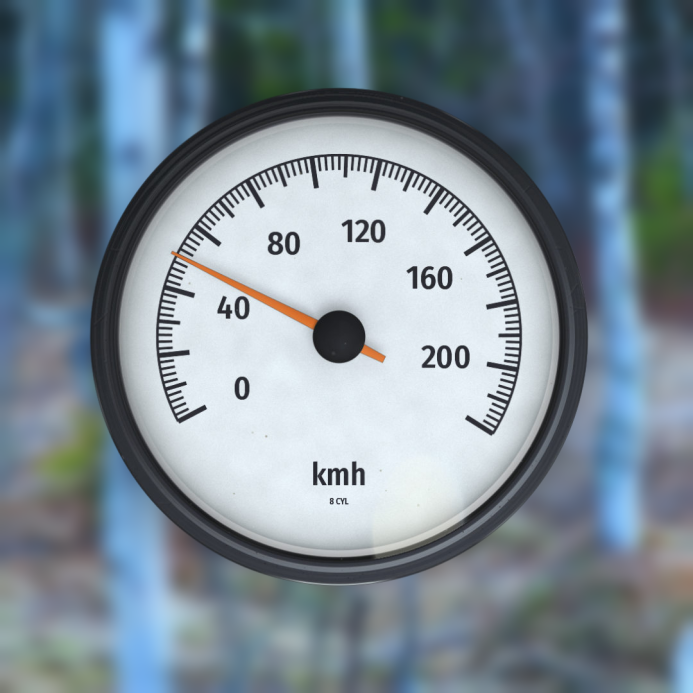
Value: 50km/h
